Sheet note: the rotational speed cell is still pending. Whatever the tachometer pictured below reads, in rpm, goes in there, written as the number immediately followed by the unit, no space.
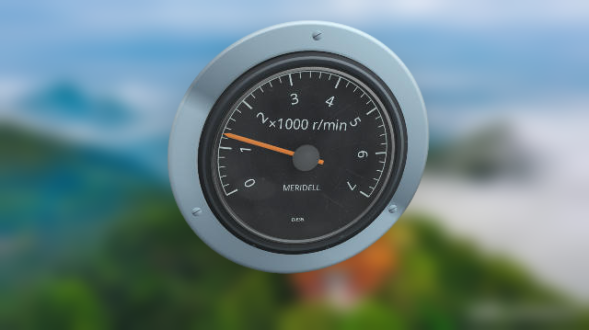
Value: 1300rpm
